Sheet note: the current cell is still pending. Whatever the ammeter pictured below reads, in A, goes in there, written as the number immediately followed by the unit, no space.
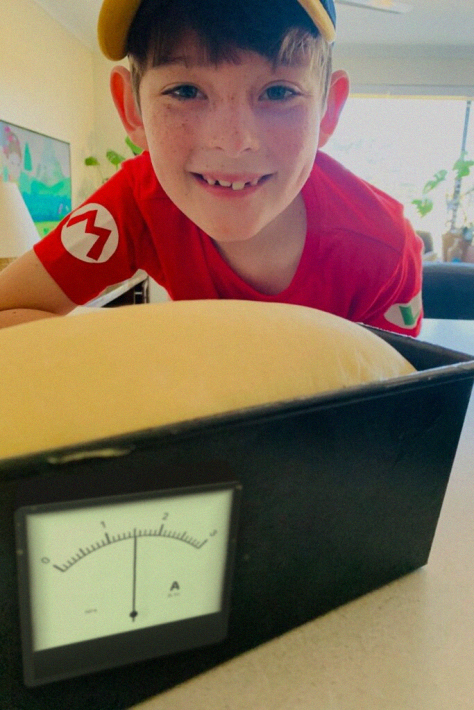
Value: 1.5A
